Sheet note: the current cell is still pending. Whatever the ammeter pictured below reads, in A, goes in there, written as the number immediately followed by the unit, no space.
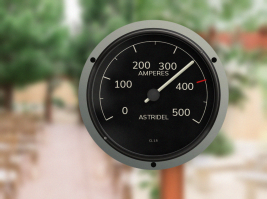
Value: 350A
